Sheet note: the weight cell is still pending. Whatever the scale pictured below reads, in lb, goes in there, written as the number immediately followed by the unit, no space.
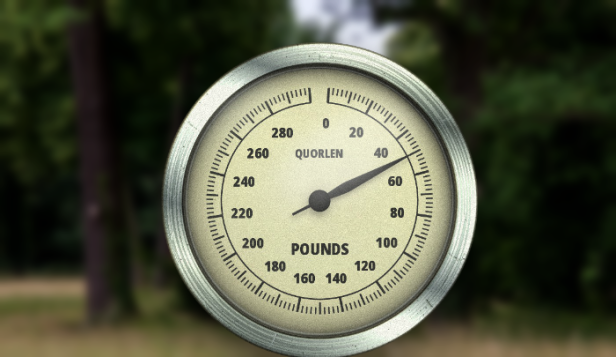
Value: 50lb
